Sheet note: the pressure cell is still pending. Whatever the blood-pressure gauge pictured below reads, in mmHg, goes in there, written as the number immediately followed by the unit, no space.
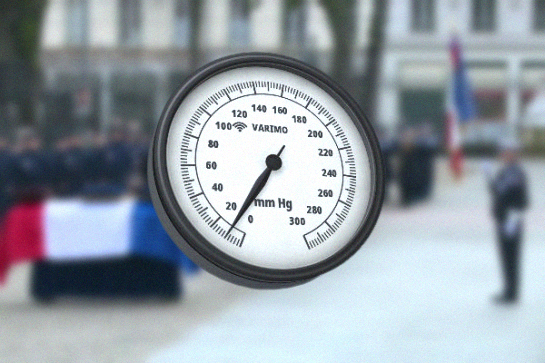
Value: 10mmHg
